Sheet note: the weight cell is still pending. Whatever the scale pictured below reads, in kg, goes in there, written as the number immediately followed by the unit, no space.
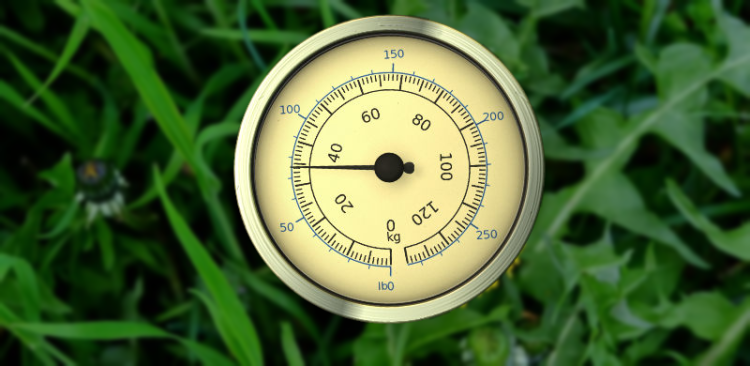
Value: 34kg
